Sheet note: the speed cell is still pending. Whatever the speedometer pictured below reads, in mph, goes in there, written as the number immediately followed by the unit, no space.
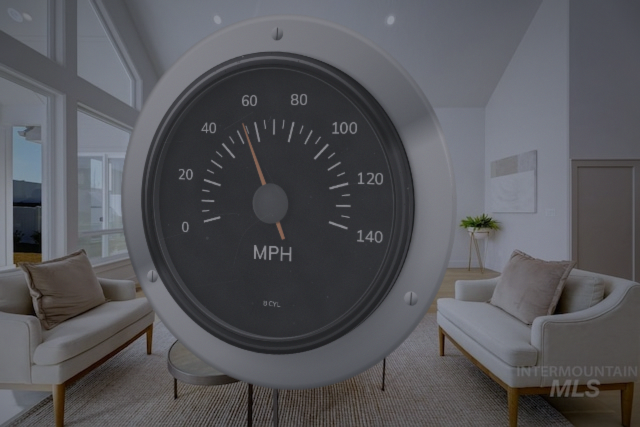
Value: 55mph
